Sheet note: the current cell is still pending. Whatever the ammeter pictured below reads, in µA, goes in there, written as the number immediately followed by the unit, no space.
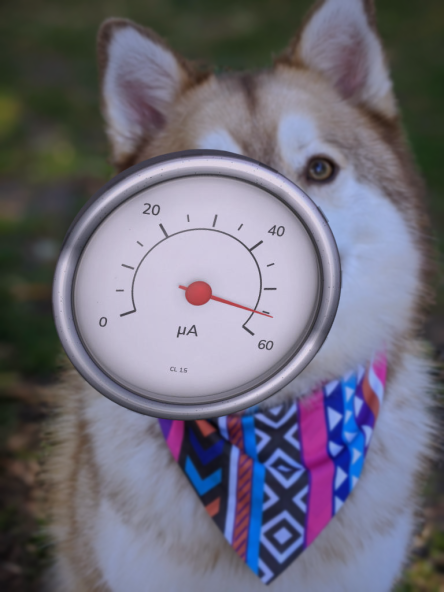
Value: 55µA
